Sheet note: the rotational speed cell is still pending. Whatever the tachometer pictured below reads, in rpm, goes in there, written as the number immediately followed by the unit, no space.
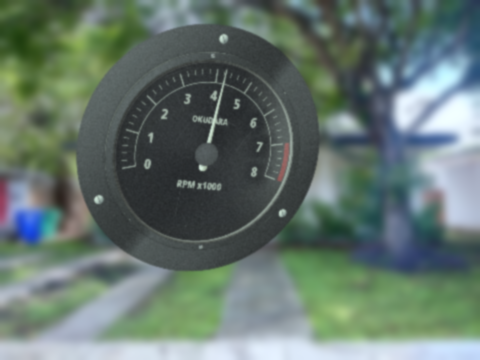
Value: 4200rpm
